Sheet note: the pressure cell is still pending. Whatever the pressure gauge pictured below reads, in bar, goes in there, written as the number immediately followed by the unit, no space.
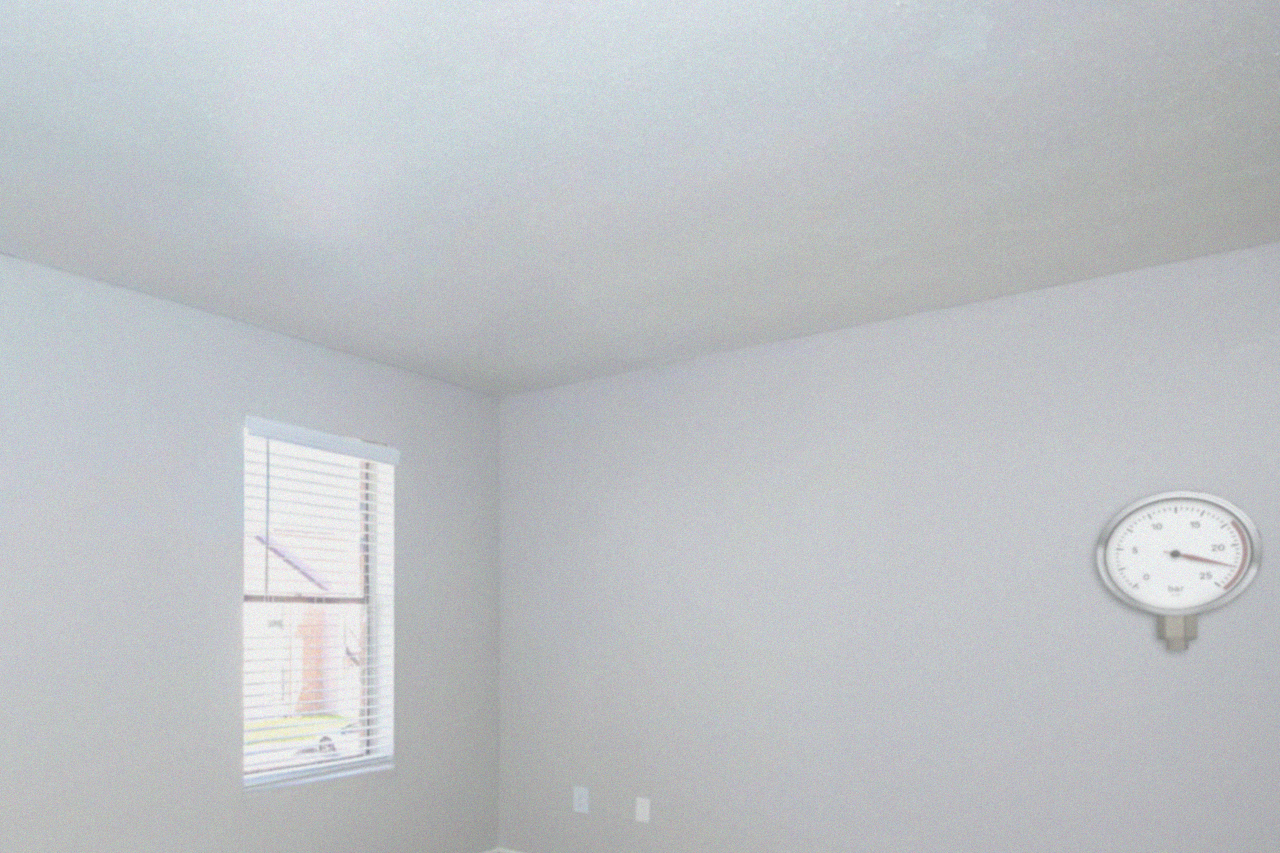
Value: 22.5bar
